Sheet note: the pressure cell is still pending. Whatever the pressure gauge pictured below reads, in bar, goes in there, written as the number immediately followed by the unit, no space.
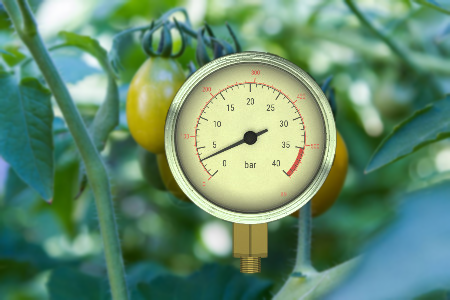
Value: 3bar
